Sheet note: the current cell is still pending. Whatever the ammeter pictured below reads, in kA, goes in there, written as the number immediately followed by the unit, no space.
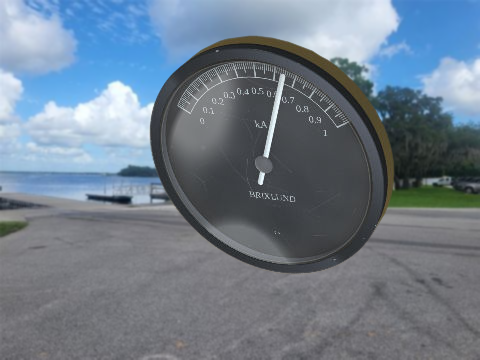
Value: 0.65kA
